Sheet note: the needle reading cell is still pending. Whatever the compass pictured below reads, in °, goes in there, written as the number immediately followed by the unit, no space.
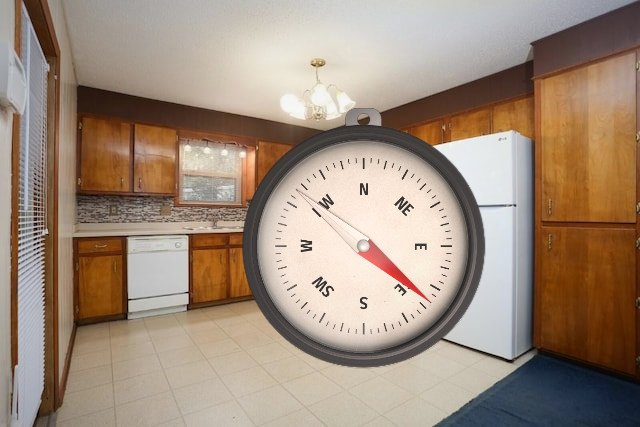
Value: 130°
